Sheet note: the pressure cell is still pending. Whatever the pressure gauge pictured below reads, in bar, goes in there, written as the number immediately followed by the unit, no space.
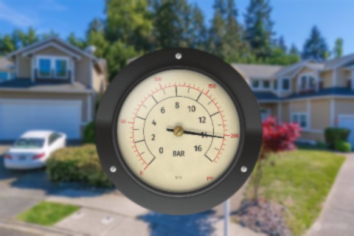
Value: 14bar
